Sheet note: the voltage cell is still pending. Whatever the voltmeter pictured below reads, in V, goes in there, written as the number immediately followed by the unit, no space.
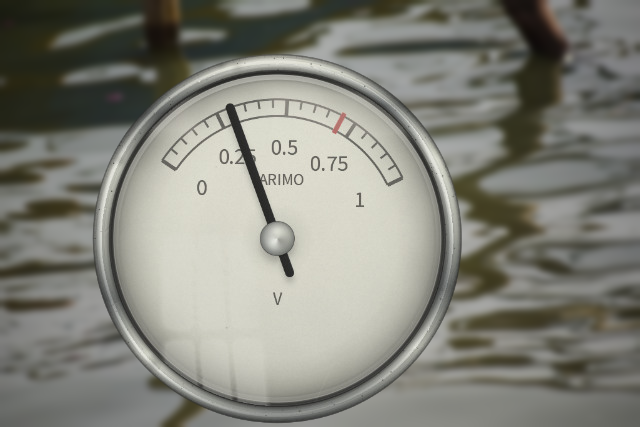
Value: 0.3V
